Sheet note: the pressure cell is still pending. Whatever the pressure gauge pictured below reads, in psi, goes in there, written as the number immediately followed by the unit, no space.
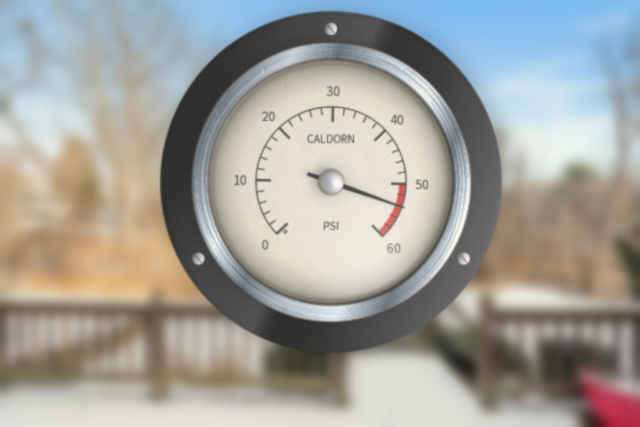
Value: 54psi
